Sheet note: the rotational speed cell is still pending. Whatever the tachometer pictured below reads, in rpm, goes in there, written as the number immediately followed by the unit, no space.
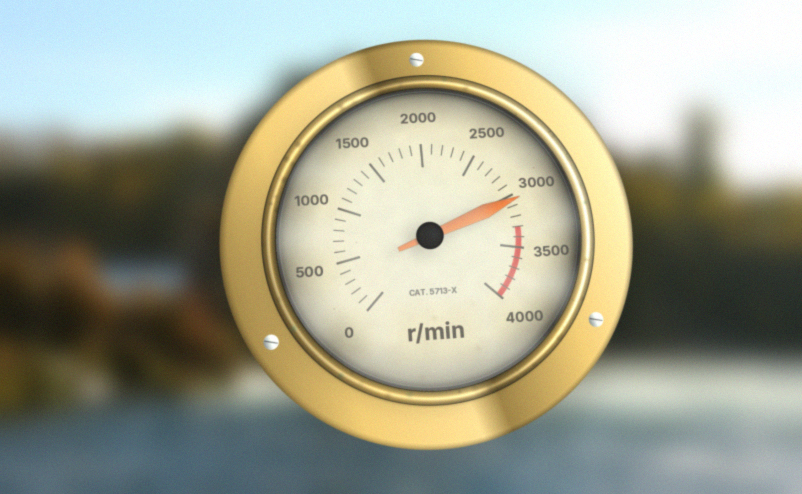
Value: 3050rpm
